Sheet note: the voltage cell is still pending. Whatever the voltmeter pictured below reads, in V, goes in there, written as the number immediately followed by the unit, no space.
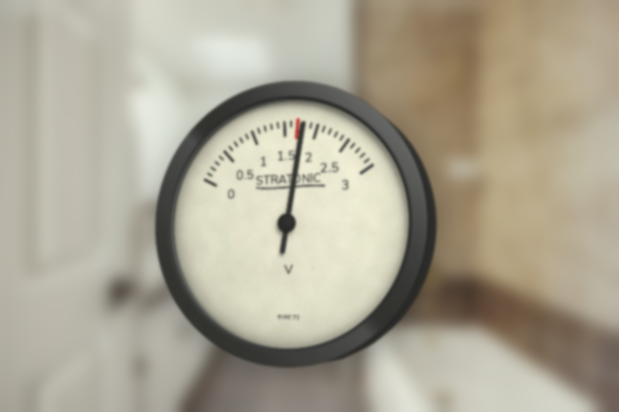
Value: 1.8V
